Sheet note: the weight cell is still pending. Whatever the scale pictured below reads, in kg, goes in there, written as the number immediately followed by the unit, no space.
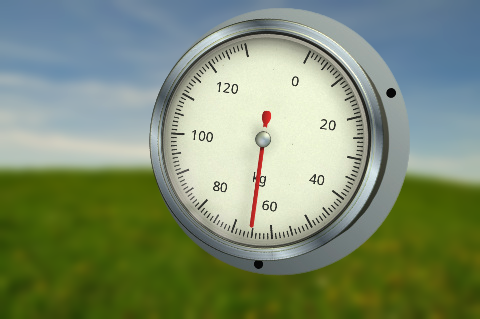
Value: 65kg
